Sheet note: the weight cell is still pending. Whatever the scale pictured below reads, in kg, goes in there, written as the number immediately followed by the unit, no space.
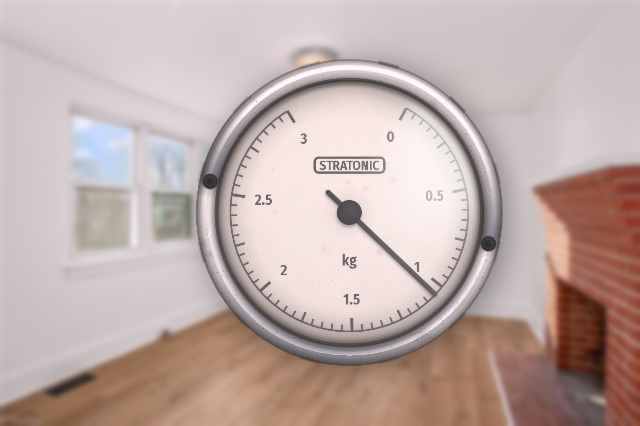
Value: 1.05kg
